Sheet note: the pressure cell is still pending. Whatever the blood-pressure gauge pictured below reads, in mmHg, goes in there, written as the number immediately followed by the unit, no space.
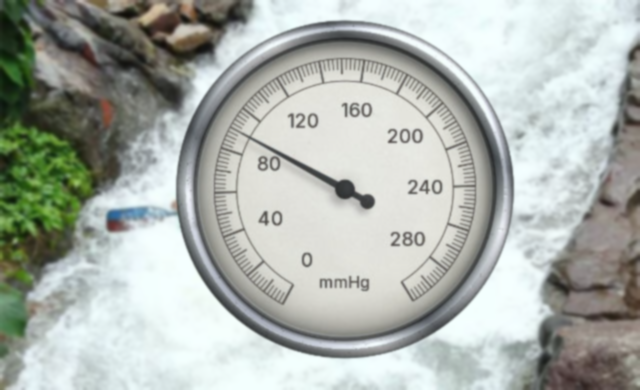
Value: 90mmHg
